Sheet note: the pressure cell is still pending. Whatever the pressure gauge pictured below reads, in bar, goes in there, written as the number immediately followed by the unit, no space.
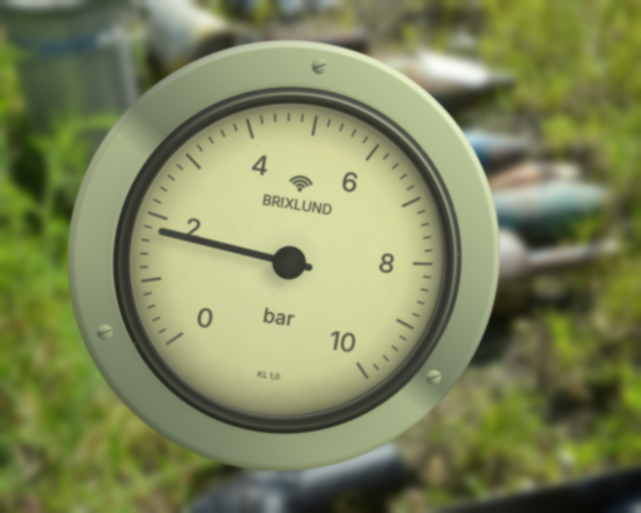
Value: 1.8bar
